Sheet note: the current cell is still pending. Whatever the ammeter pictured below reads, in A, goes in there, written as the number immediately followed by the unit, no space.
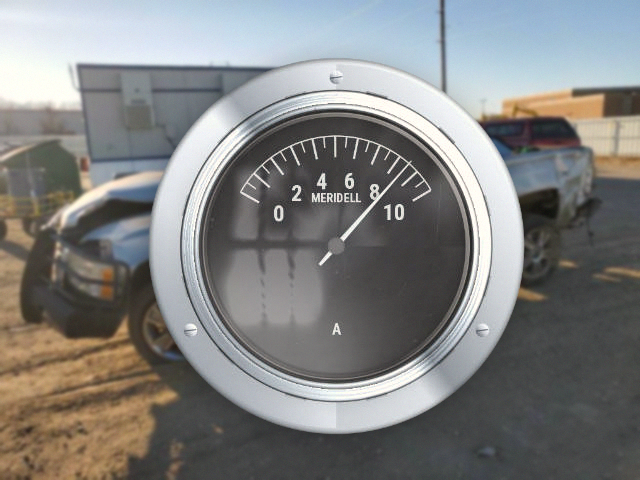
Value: 8.5A
